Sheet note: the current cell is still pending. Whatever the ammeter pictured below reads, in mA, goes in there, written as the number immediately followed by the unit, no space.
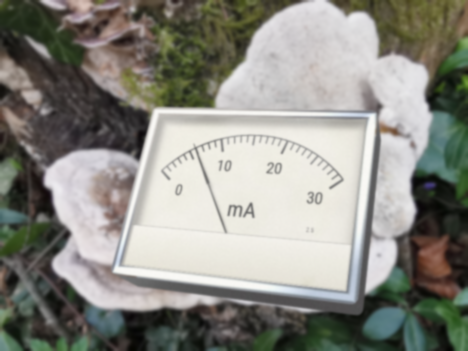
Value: 6mA
